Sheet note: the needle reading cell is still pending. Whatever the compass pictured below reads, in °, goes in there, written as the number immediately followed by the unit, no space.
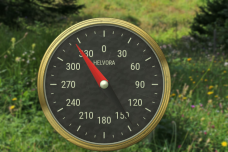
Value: 325°
